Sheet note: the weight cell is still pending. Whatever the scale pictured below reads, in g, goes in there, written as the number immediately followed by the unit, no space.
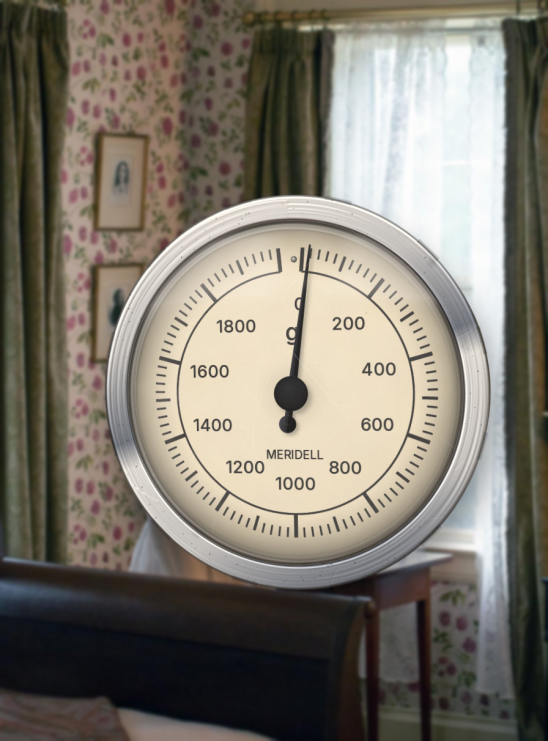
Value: 20g
